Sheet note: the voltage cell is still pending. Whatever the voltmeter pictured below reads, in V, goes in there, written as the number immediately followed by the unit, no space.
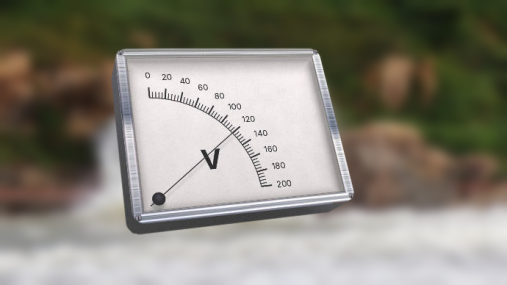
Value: 120V
